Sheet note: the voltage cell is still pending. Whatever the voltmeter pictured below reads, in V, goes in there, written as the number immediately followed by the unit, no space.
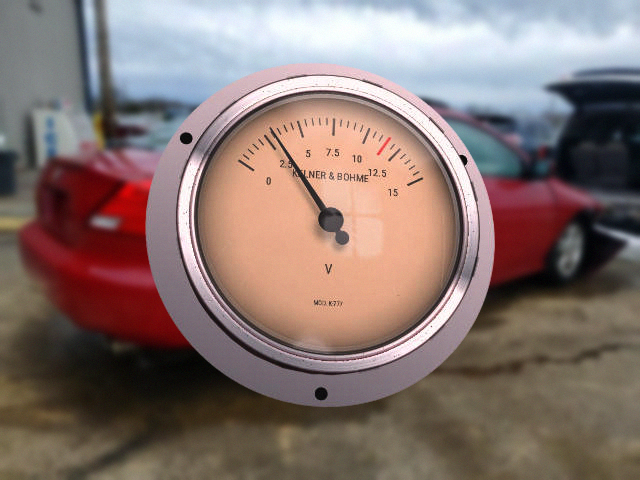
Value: 3V
